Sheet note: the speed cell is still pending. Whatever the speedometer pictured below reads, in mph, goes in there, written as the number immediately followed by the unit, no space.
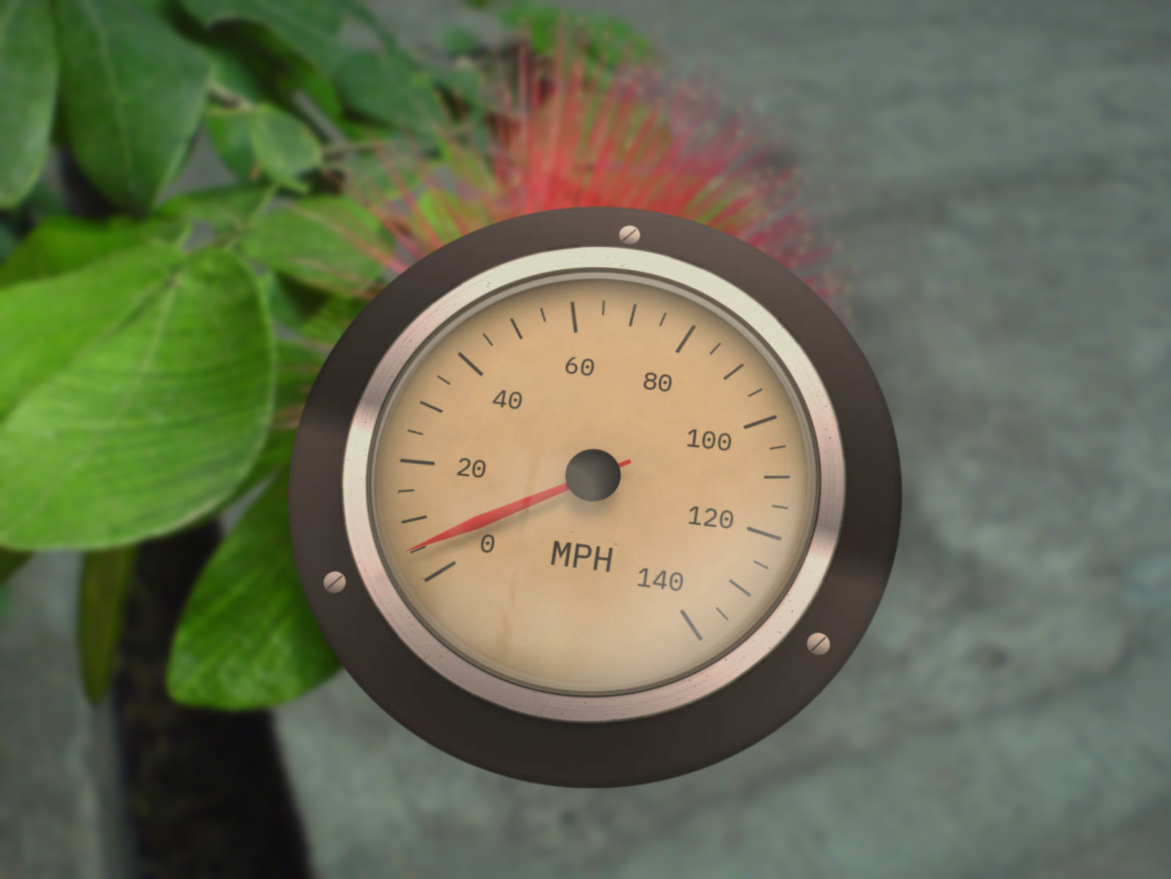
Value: 5mph
